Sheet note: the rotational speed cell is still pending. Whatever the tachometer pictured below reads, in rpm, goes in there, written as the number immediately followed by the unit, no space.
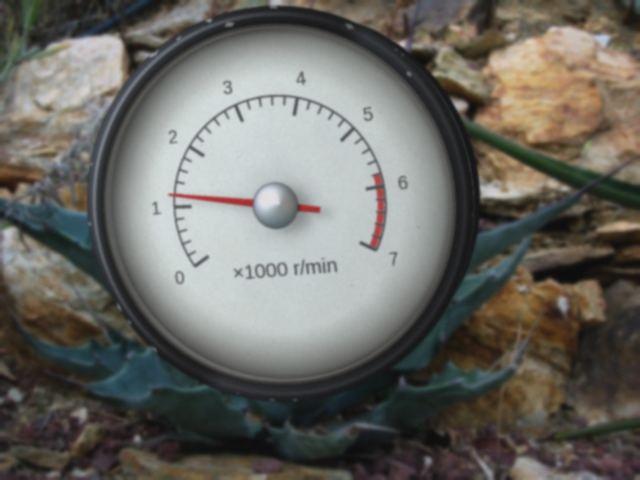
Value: 1200rpm
